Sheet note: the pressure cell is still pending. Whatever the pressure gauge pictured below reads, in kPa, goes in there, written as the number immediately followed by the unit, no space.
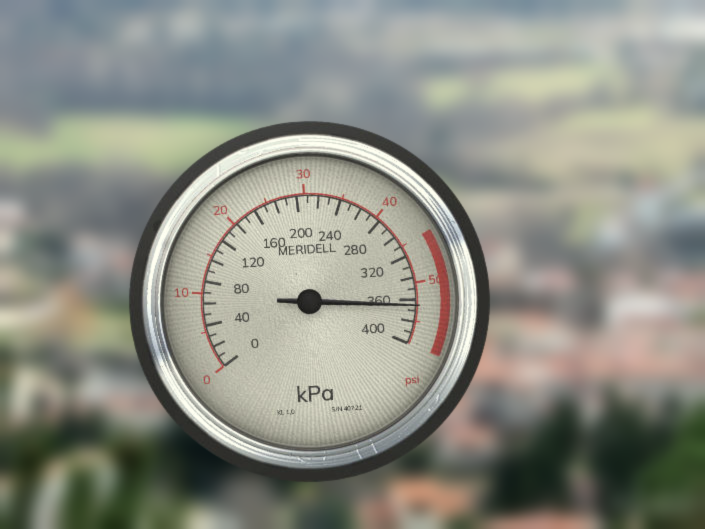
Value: 365kPa
